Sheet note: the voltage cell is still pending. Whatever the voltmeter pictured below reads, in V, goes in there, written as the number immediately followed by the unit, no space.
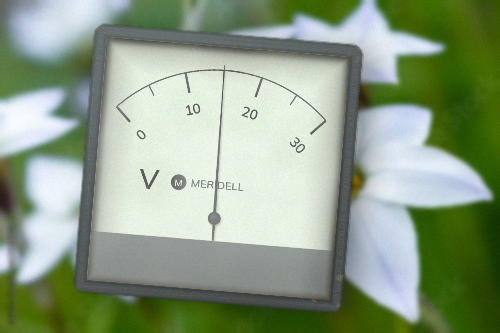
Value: 15V
